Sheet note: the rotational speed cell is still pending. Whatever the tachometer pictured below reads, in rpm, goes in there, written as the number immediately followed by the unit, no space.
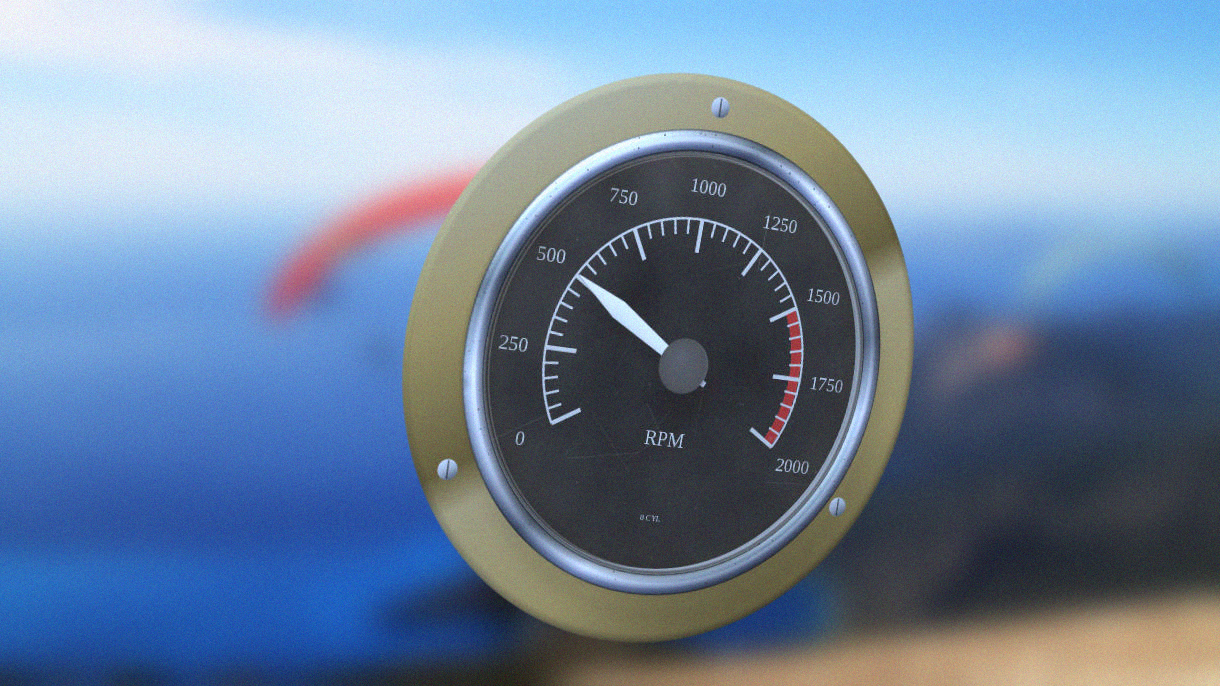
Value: 500rpm
